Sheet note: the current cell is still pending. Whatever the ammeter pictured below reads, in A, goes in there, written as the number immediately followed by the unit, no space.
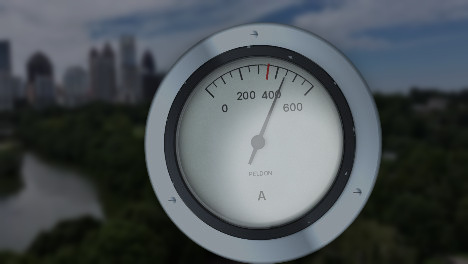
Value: 450A
